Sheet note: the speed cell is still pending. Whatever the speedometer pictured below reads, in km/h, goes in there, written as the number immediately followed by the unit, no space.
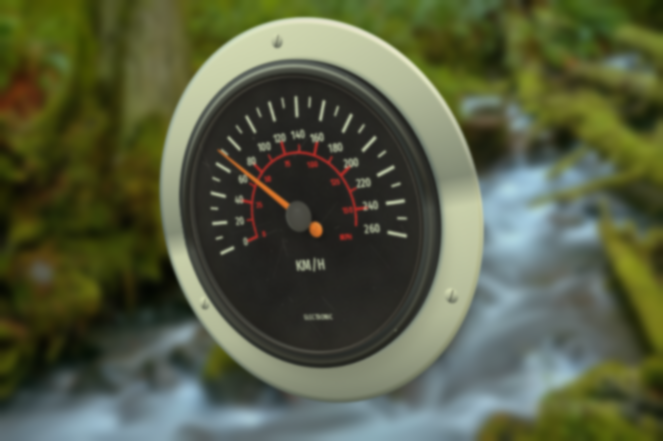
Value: 70km/h
